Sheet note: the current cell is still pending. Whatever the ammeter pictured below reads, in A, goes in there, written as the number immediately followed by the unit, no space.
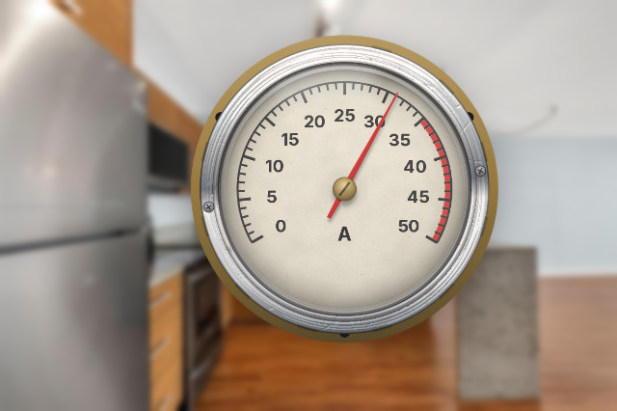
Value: 31A
